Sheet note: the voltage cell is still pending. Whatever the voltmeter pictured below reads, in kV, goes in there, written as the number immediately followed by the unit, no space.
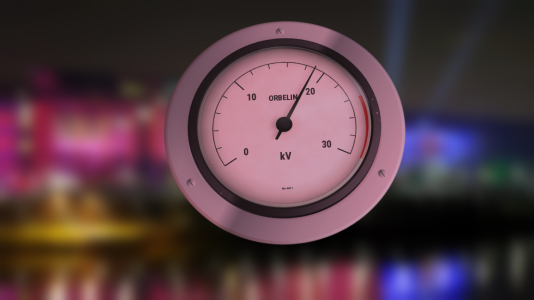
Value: 19kV
